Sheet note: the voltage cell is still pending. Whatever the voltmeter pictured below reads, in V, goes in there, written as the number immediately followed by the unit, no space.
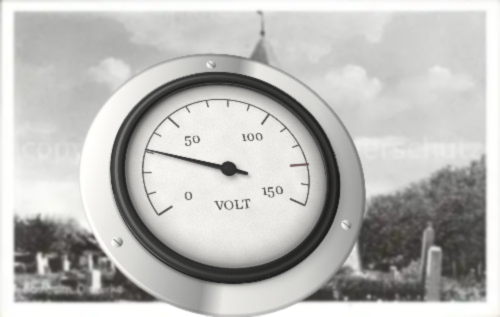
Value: 30V
